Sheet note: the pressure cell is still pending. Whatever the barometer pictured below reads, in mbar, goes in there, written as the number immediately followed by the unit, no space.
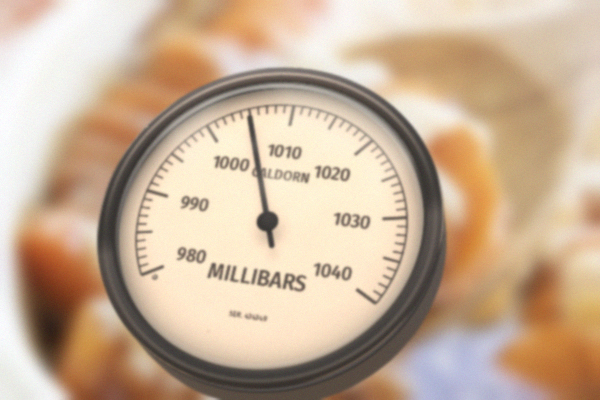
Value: 1005mbar
